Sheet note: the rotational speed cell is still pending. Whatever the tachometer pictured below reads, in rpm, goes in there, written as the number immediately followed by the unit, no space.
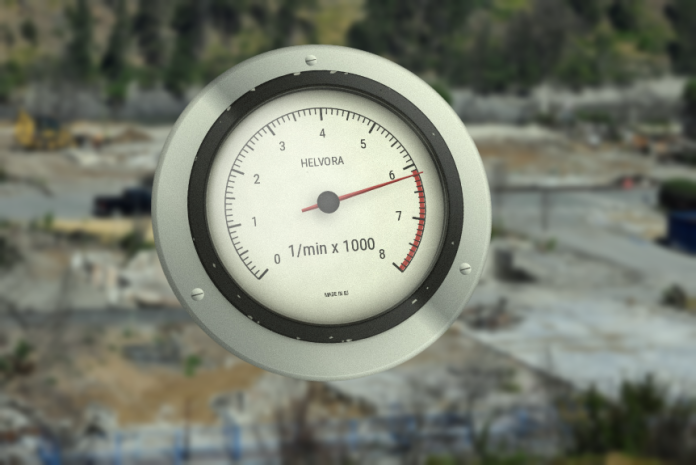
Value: 6200rpm
